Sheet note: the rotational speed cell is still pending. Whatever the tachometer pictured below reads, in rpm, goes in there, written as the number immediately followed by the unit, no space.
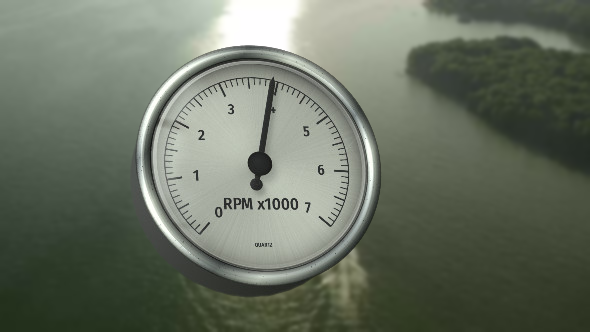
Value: 3900rpm
